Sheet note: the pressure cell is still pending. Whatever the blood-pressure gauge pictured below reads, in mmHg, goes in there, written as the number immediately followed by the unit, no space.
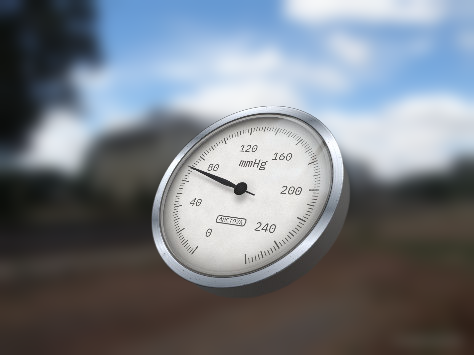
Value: 70mmHg
